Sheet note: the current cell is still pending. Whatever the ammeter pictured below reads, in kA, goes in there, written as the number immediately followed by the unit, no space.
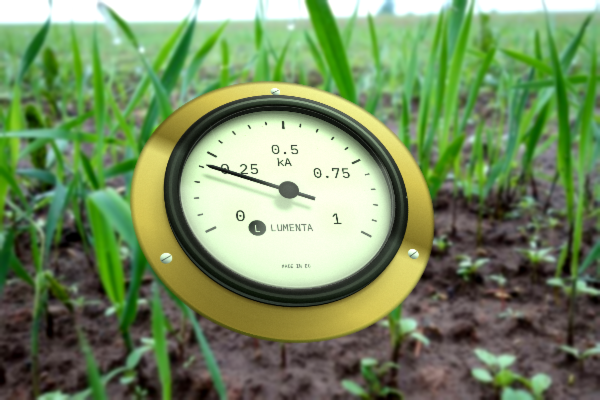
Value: 0.2kA
